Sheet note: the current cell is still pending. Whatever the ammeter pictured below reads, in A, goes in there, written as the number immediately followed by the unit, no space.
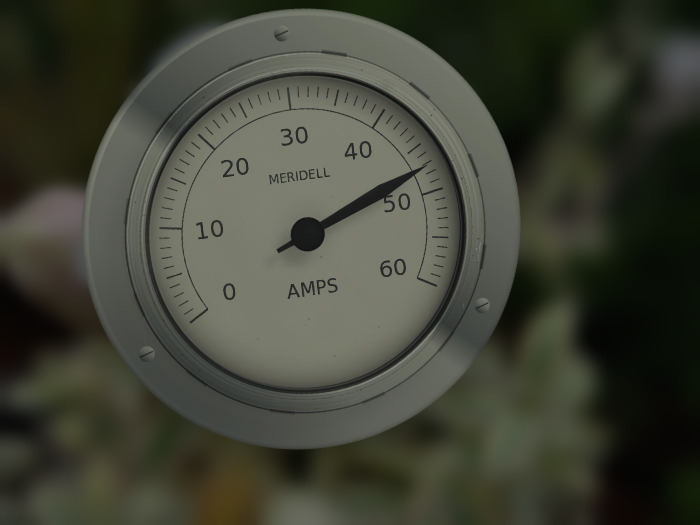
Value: 47A
